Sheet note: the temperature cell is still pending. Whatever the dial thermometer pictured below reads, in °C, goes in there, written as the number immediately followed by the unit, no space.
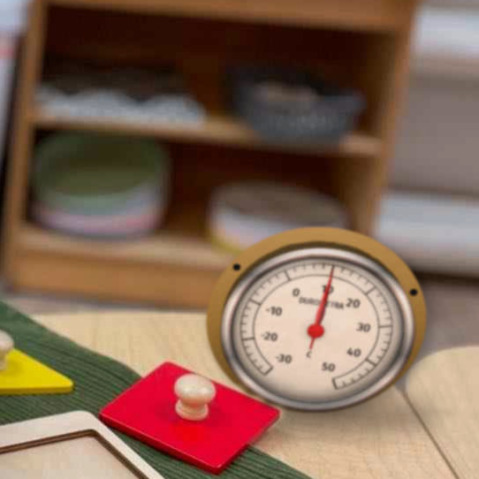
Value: 10°C
